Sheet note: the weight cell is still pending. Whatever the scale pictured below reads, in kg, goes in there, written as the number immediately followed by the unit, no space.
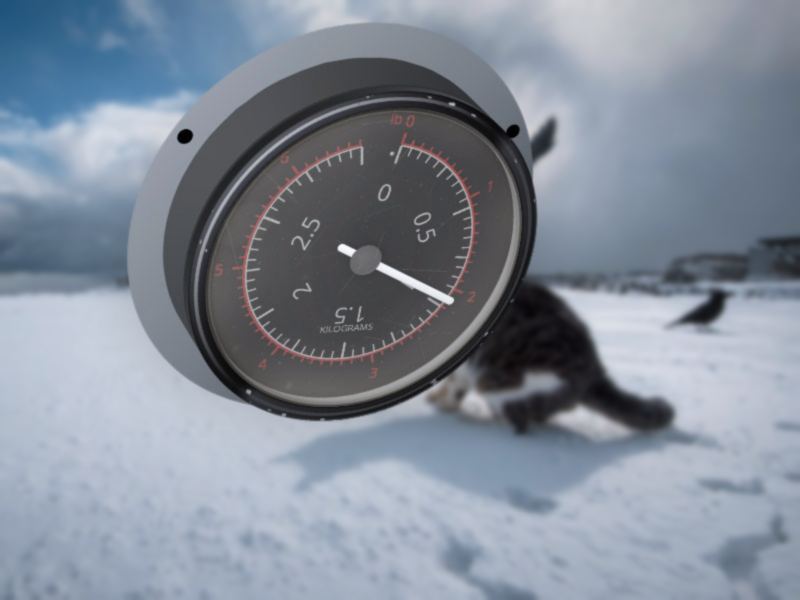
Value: 0.95kg
